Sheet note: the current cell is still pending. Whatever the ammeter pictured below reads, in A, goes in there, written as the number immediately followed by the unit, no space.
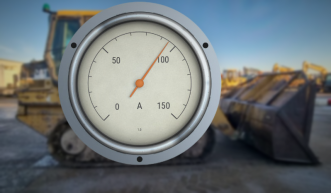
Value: 95A
